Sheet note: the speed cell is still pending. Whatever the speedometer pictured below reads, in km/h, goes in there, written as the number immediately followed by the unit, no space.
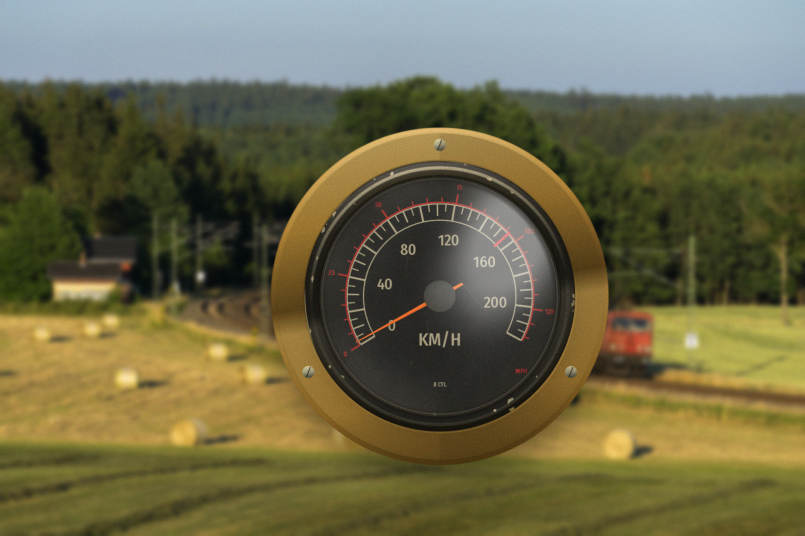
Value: 2.5km/h
